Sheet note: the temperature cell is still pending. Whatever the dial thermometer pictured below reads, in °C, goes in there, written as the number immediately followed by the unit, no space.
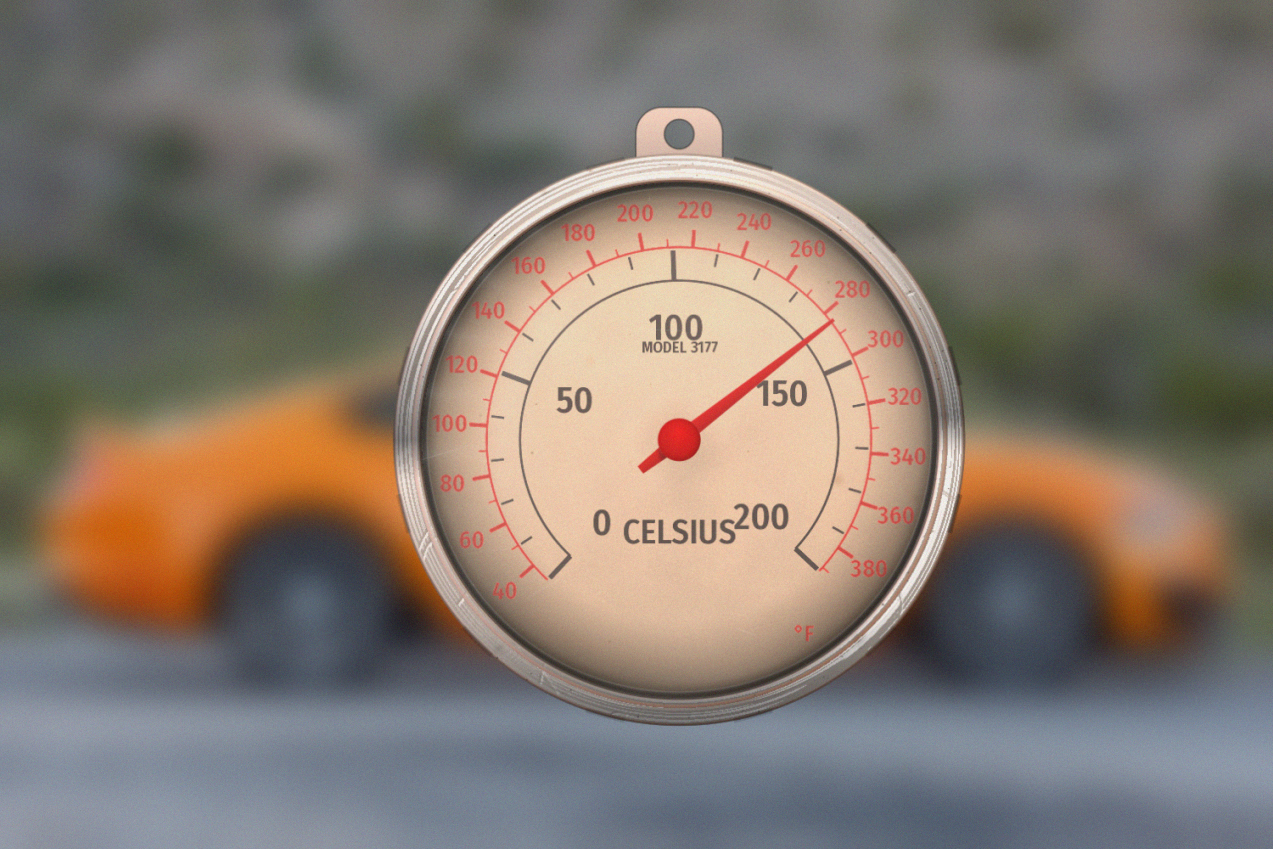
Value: 140°C
